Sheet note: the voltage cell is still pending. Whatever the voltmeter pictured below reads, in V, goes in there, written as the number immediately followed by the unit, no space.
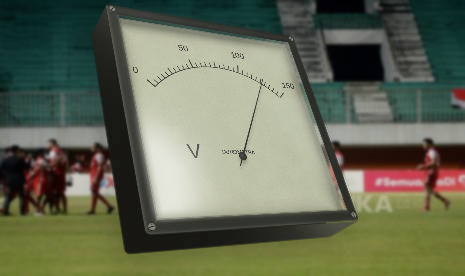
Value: 125V
